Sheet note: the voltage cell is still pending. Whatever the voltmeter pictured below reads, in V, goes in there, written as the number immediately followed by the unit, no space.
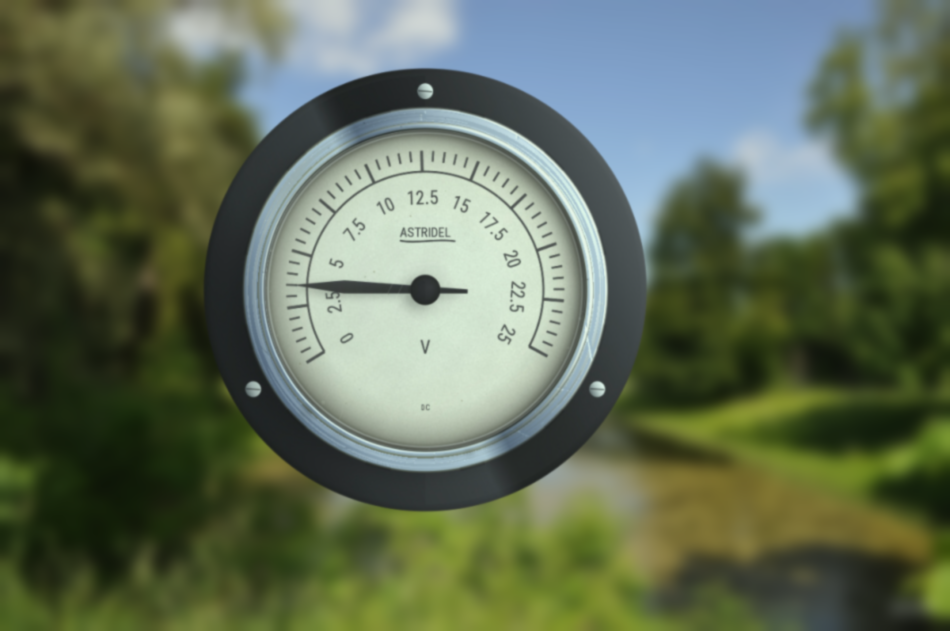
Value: 3.5V
